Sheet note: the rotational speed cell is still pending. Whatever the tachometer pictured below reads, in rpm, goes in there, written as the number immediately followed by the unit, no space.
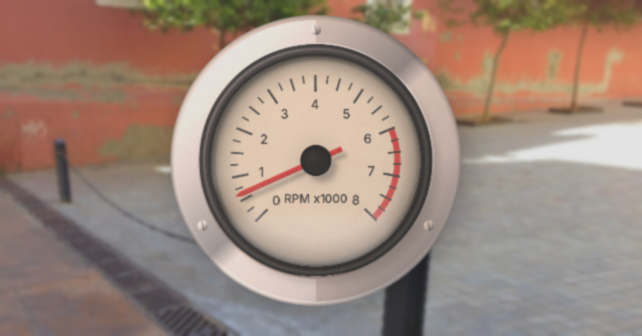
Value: 625rpm
